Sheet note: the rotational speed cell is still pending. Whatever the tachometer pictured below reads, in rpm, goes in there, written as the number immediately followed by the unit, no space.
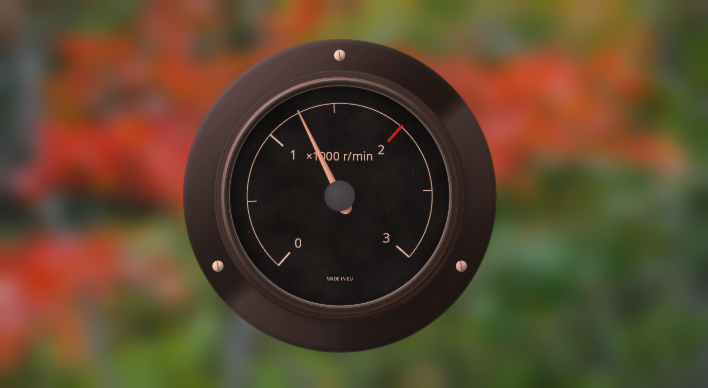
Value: 1250rpm
